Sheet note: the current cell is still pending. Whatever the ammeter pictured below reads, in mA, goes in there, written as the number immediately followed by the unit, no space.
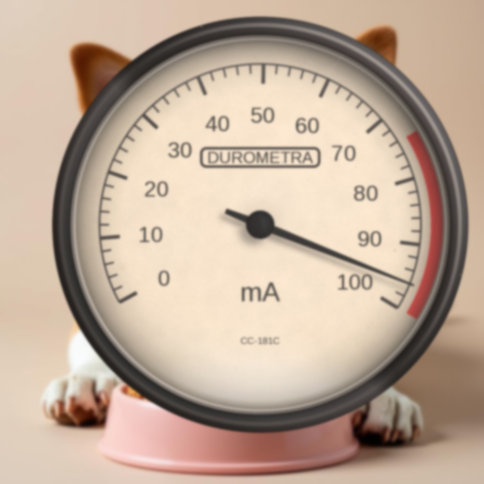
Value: 96mA
